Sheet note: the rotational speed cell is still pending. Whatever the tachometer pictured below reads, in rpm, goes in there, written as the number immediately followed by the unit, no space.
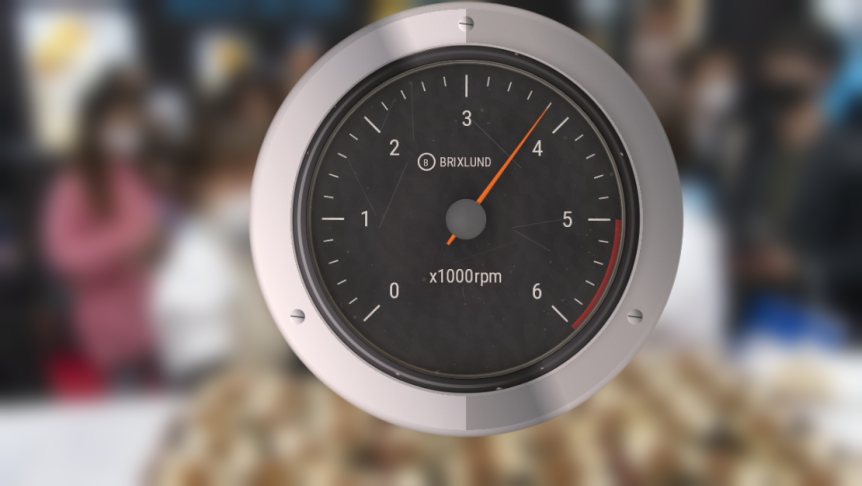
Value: 3800rpm
